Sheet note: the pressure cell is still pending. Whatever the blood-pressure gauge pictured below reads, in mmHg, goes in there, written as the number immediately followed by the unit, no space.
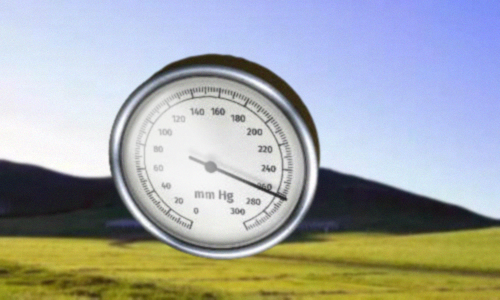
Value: 260mmHg
